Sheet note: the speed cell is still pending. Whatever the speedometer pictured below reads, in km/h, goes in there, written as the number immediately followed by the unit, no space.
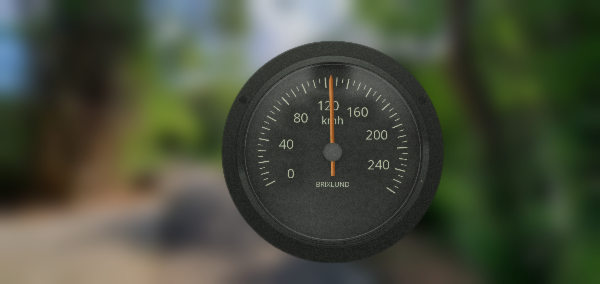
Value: 125km/h
